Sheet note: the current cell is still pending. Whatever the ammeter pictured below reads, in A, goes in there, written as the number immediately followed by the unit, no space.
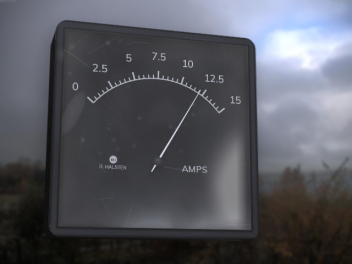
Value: 12A
